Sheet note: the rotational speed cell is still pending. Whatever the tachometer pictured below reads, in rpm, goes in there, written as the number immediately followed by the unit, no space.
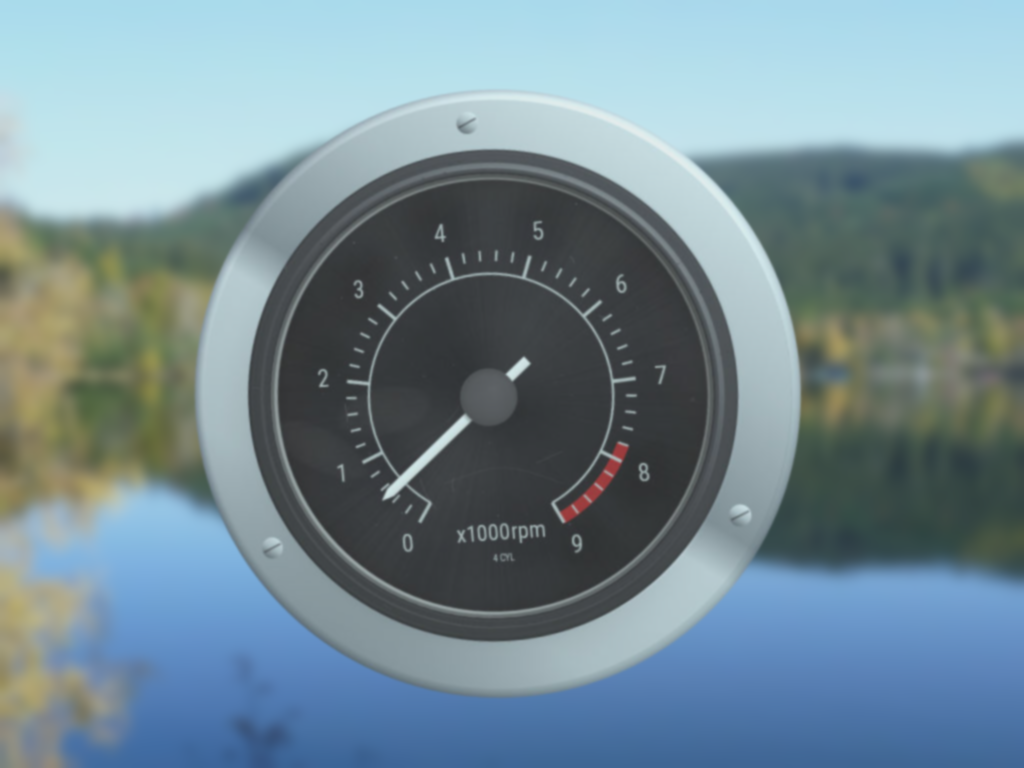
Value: 500rpm
